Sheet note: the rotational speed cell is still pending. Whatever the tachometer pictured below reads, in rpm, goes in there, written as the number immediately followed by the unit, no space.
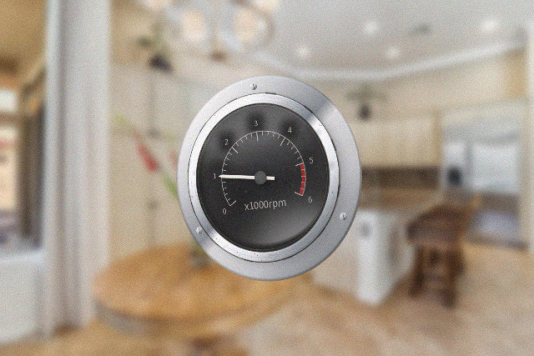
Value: 1000rpm
